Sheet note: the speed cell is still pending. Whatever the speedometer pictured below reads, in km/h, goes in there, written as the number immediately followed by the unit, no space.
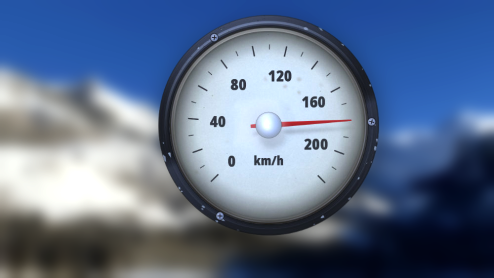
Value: 180km/h
